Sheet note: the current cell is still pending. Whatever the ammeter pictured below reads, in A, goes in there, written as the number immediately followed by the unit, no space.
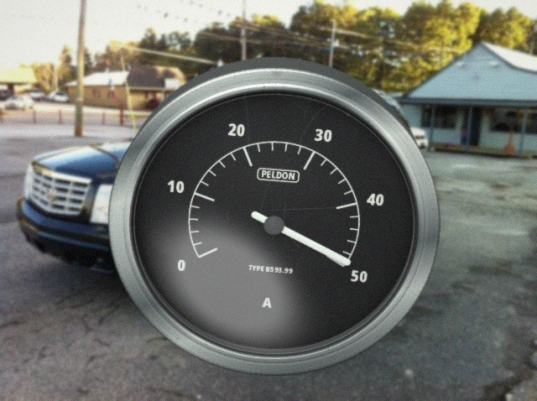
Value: 49A
